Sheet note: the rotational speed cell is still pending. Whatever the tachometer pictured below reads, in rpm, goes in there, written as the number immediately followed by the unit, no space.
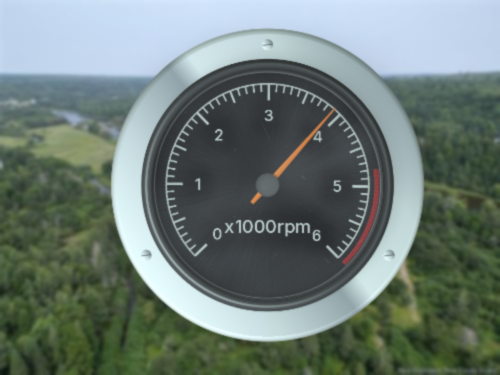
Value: 3900rpm
